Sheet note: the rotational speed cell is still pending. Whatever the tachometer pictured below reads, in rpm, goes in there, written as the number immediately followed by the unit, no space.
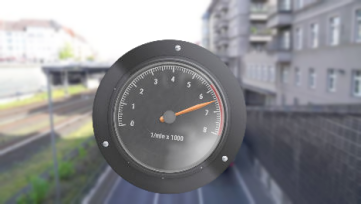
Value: 6500rpm
